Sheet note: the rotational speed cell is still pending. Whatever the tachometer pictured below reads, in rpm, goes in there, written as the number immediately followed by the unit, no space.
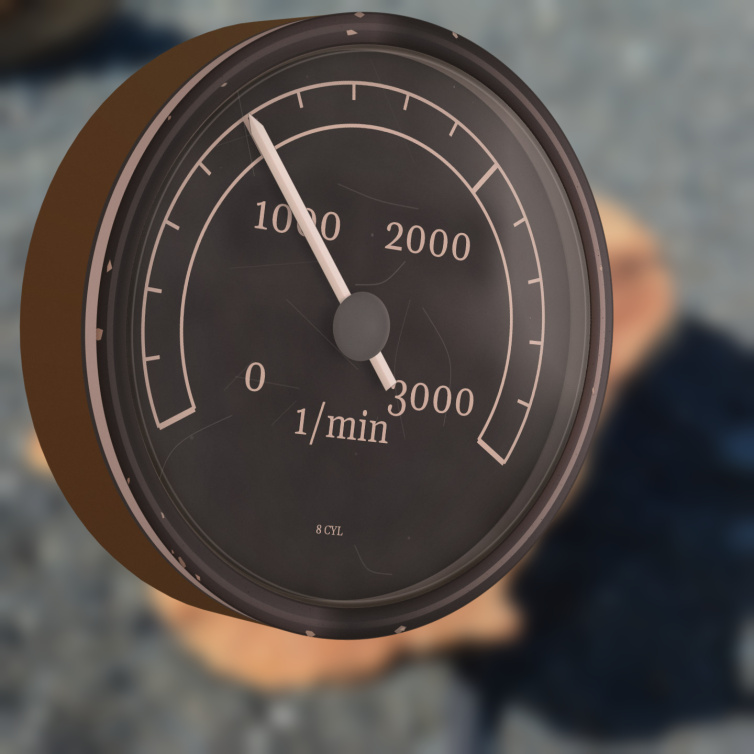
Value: 1000rpm
